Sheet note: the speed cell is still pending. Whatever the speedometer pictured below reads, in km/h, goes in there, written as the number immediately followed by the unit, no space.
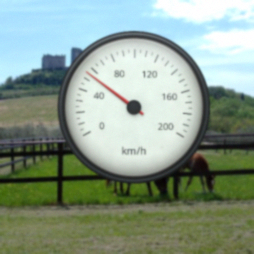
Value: 55km/h
